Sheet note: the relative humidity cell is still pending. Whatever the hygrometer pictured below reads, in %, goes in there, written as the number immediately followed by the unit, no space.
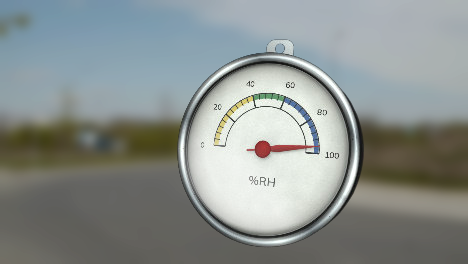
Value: 96%
